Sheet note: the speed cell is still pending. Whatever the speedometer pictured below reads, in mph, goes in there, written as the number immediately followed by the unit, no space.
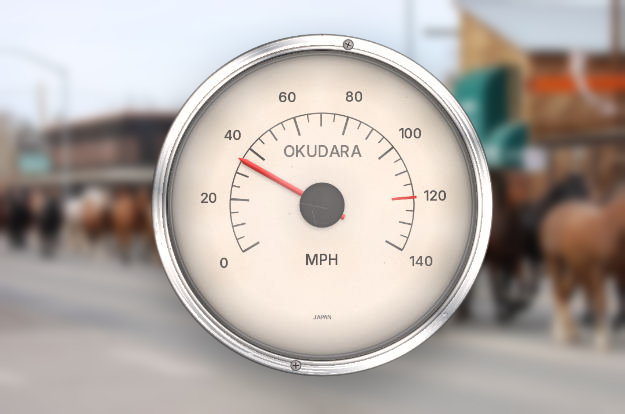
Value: 35mph
